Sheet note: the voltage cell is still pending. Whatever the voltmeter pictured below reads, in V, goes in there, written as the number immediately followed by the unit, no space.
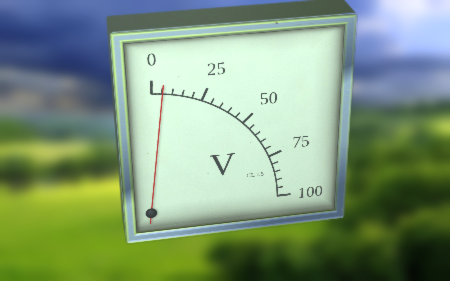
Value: 5V
